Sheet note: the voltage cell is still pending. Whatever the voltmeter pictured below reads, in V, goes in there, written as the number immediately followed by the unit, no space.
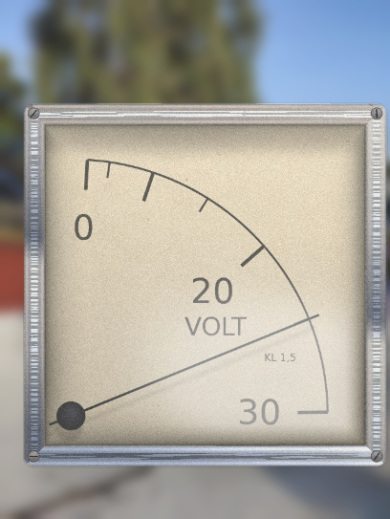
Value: 25V
